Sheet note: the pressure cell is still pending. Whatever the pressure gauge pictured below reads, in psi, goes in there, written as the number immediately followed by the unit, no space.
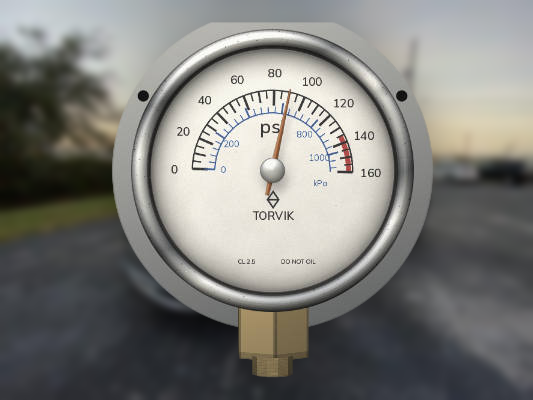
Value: 90psi
